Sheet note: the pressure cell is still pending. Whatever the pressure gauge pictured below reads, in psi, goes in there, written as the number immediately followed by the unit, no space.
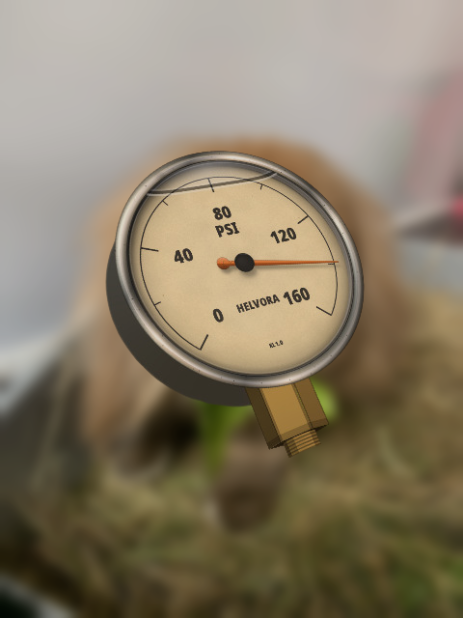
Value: 140psi
